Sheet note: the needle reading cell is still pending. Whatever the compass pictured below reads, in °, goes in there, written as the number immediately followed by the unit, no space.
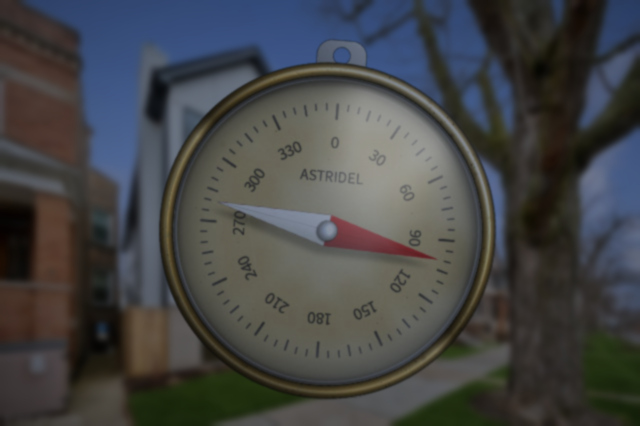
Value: 100°
